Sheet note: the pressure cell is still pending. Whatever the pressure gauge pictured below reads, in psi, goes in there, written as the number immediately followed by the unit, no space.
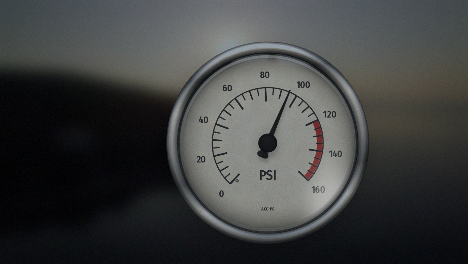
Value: 95psi
